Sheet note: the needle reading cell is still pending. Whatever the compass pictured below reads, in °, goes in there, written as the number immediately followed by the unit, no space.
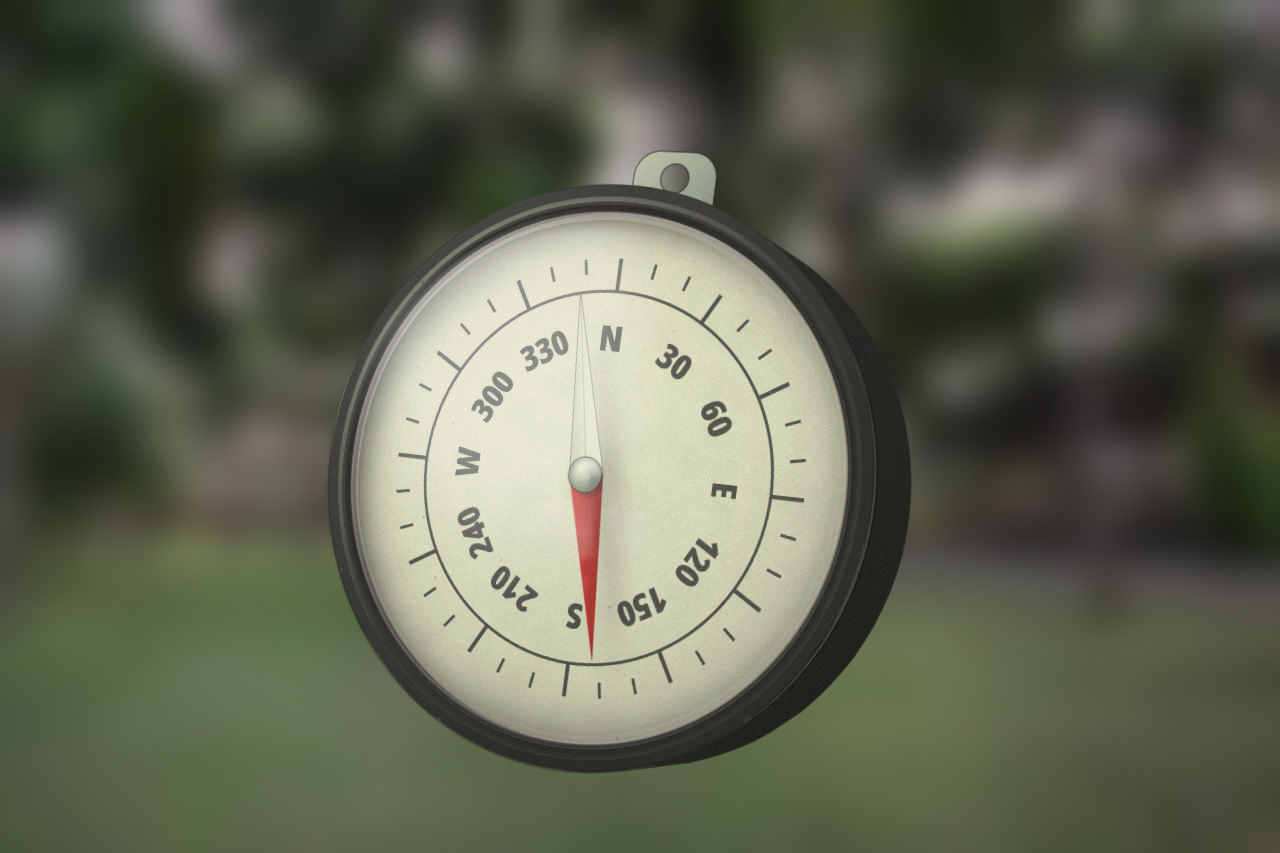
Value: 170°
